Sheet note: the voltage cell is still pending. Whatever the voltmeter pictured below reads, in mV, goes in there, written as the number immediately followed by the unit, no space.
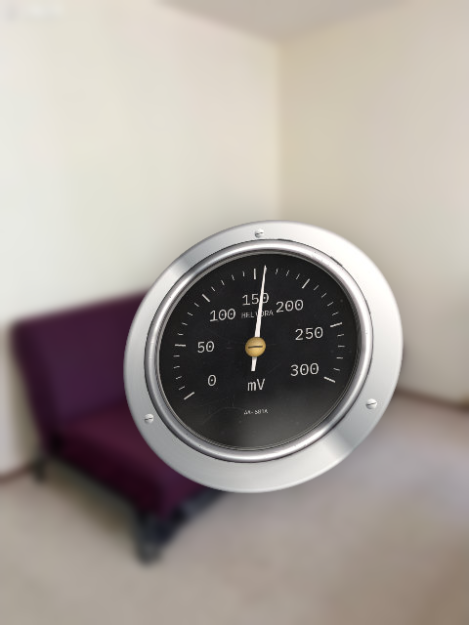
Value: 160mV
